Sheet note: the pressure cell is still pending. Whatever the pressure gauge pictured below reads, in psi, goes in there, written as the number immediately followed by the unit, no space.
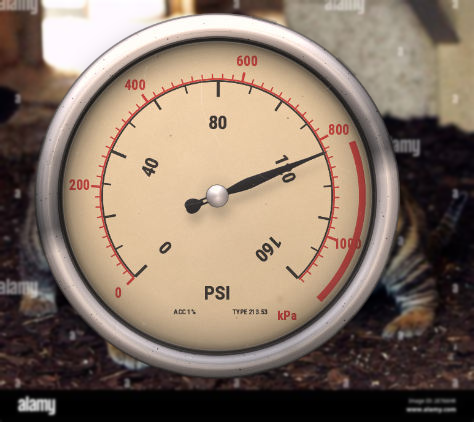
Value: 120psi
